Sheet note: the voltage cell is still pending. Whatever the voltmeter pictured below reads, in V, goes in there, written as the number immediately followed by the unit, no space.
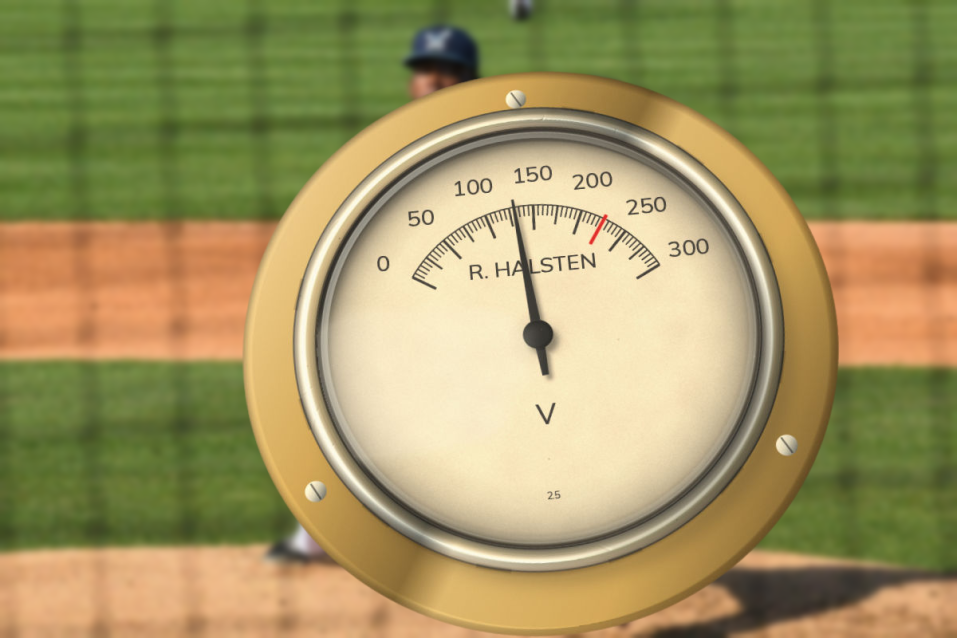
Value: 130V
